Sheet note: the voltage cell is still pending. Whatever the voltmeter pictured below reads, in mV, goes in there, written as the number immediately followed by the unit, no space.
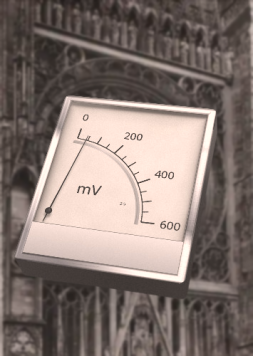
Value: 50mV
